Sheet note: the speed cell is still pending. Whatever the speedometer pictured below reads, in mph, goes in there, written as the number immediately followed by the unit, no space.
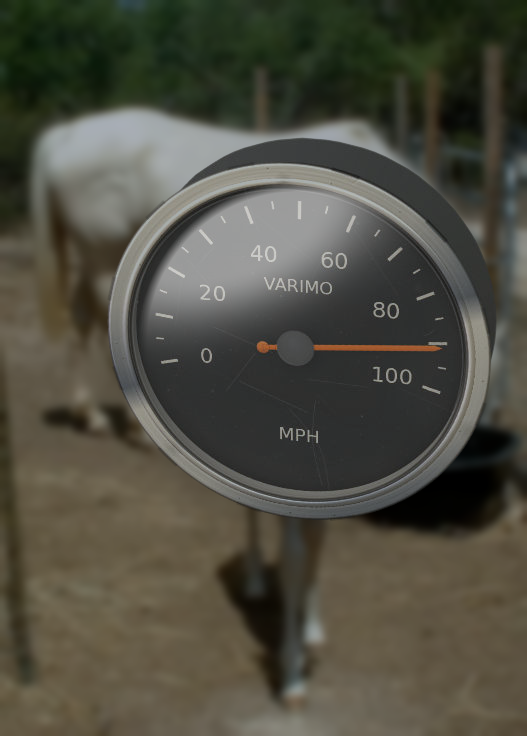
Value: 90mph
